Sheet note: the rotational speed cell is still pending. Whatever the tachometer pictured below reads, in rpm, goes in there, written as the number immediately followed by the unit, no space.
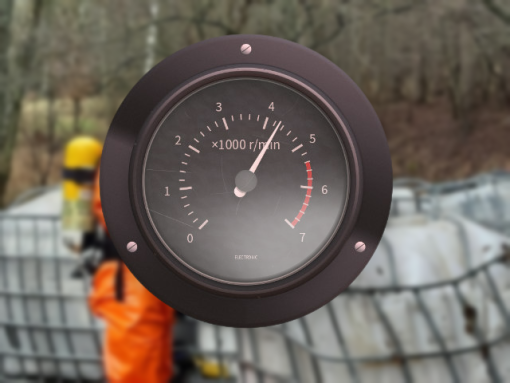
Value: 4300rpm
